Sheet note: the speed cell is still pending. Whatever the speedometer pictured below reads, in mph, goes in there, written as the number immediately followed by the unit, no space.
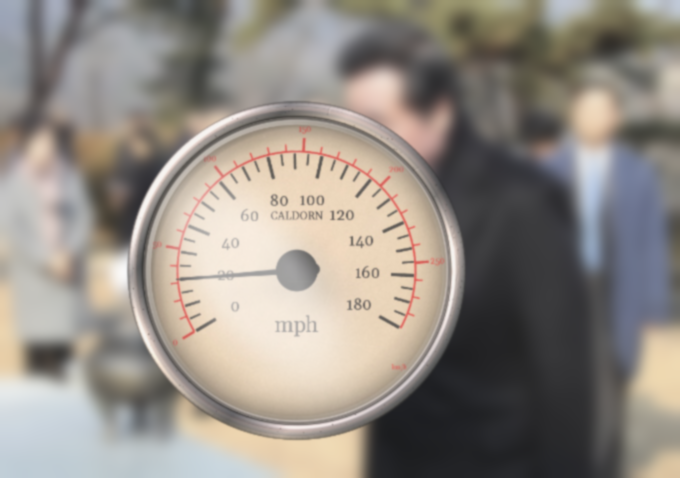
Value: 20mph
